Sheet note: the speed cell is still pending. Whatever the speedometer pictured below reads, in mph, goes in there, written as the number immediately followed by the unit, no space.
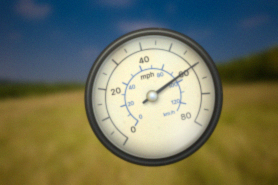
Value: 60mph
